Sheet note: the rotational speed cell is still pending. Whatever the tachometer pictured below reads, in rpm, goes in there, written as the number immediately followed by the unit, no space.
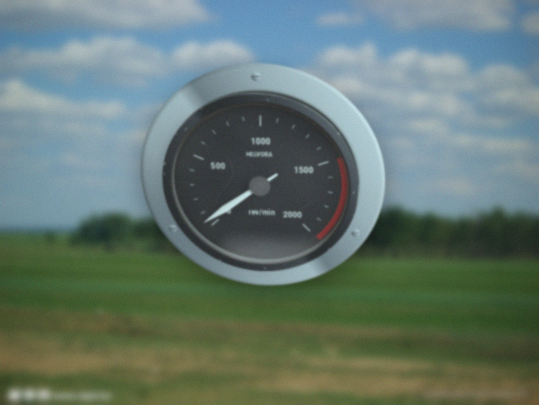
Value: 50rpm
